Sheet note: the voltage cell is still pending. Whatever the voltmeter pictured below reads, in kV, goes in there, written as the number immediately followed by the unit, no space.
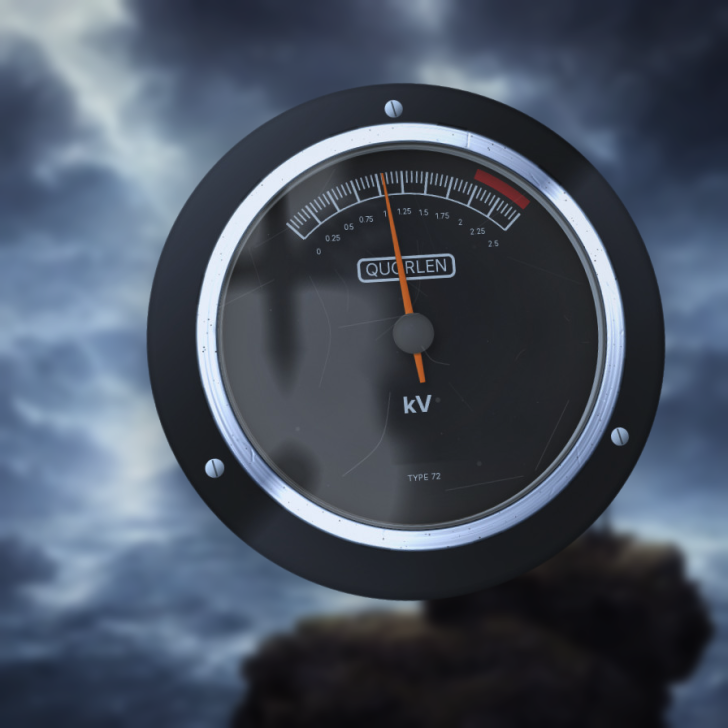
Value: 1.05kV
